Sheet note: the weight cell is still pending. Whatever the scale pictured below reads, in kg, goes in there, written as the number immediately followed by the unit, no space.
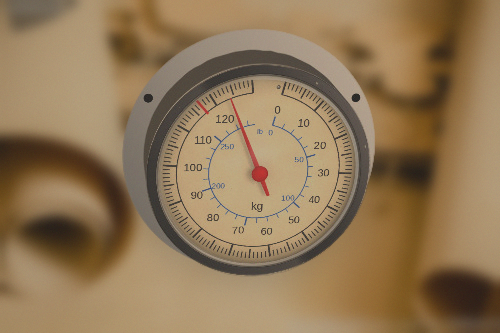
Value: 124kg
